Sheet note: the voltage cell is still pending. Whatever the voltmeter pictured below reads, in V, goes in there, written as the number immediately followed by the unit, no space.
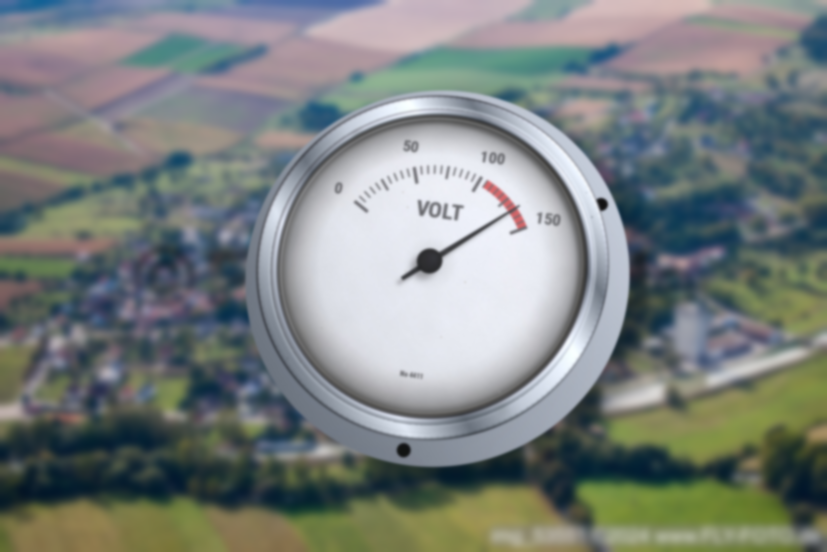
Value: 135V
